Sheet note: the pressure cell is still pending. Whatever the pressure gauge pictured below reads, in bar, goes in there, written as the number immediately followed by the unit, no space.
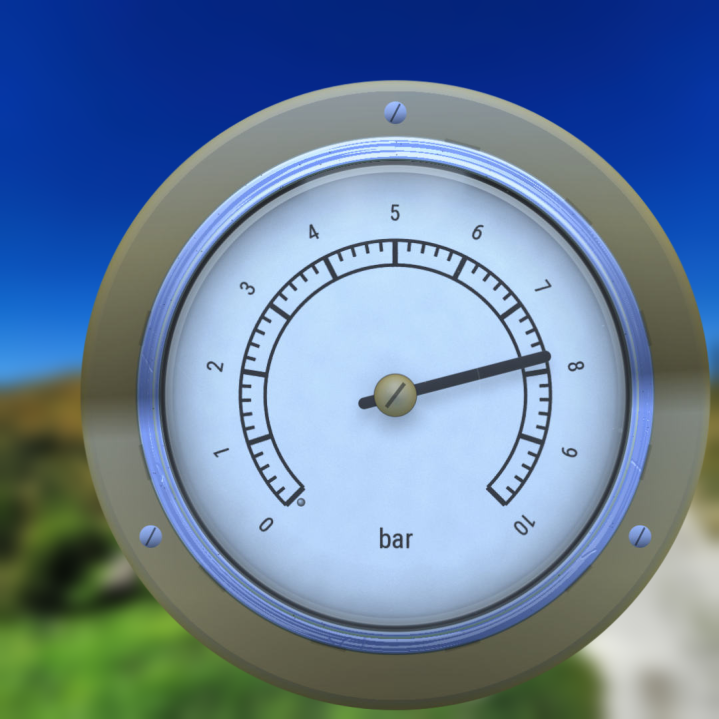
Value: 7.8bar
